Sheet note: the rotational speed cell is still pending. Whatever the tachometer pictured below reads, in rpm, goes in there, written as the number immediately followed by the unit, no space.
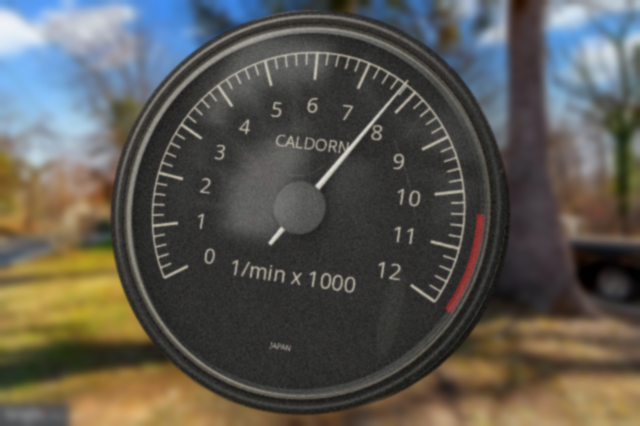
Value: 7800rpm
